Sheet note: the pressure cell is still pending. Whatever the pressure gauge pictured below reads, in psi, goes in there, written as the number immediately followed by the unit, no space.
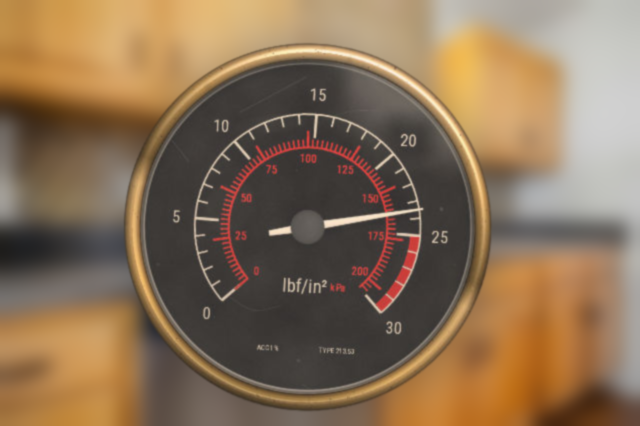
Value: 23.5psi
